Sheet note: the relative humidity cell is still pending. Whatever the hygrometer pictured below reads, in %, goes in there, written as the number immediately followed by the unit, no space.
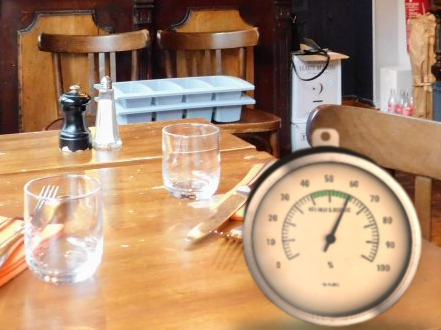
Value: 60%
